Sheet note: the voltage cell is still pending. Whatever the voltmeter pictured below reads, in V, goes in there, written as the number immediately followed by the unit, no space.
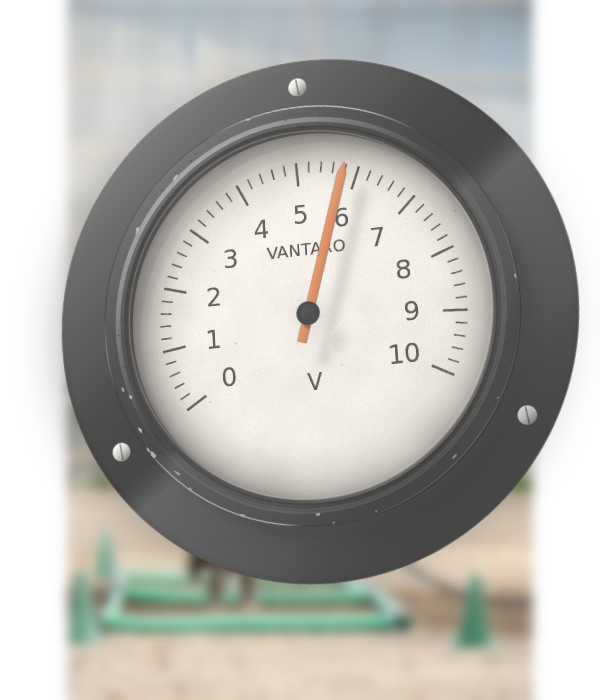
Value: 5.8V
